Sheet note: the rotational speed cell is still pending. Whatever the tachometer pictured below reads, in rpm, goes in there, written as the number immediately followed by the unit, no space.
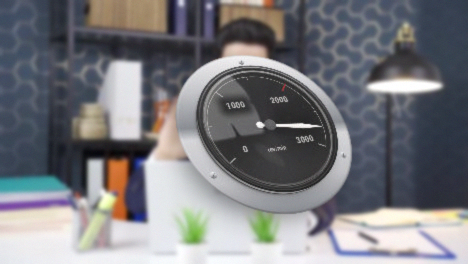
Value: 2750rpm
